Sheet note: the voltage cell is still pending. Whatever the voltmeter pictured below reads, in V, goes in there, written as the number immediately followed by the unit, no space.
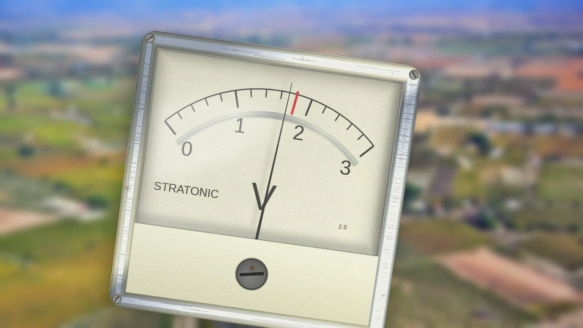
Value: 1.7V
